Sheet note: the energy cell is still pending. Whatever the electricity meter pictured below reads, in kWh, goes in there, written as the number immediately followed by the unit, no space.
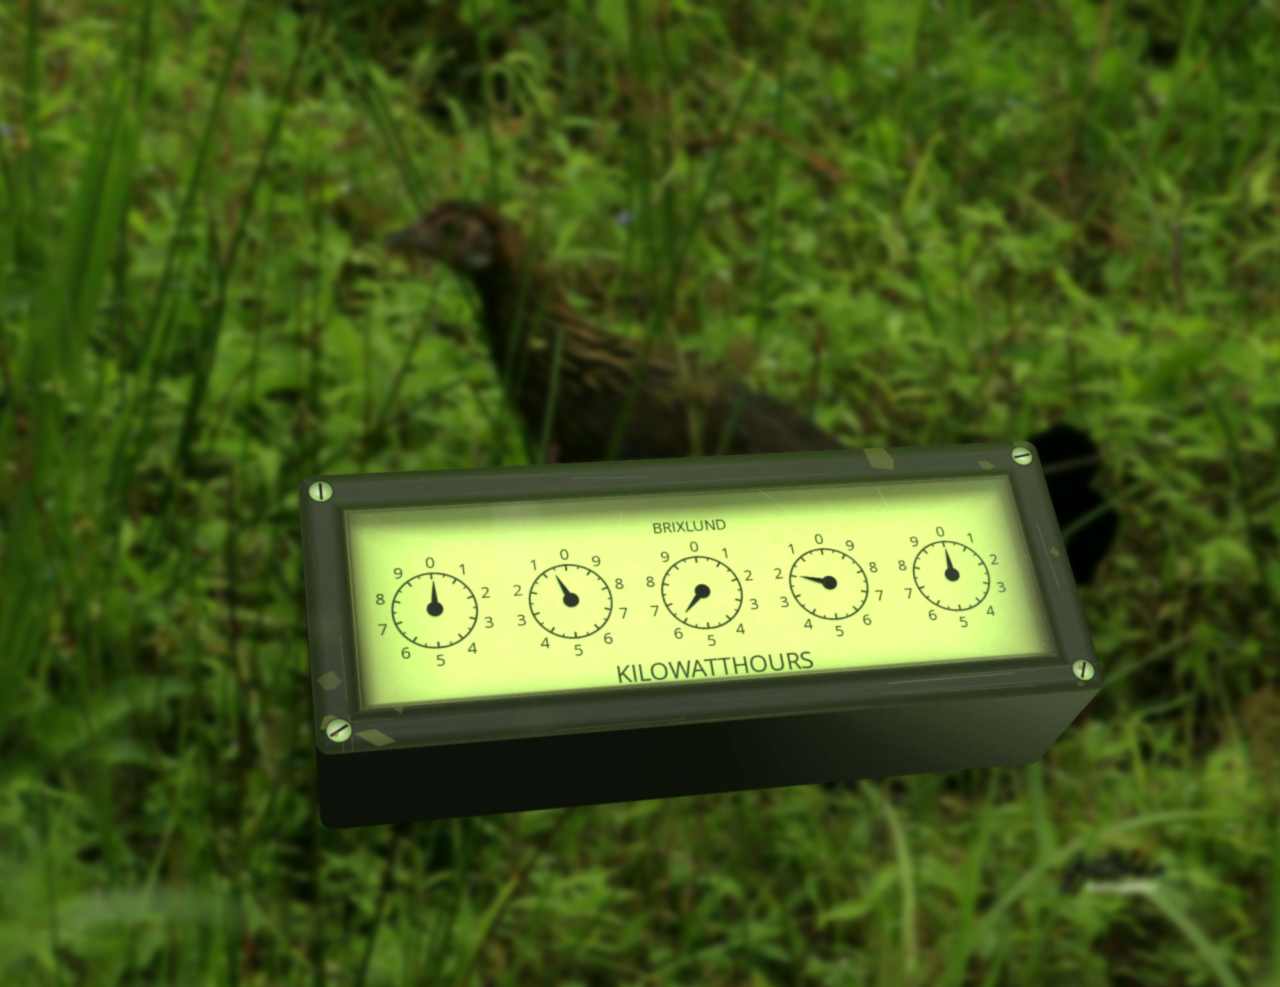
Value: 620kWh
